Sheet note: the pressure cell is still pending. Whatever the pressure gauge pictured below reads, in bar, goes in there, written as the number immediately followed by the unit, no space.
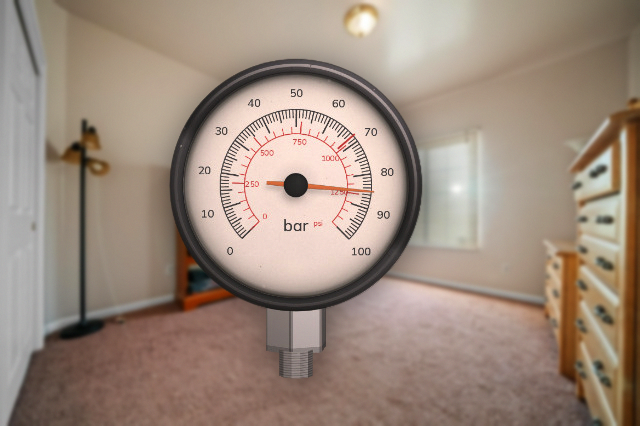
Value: 85bar
